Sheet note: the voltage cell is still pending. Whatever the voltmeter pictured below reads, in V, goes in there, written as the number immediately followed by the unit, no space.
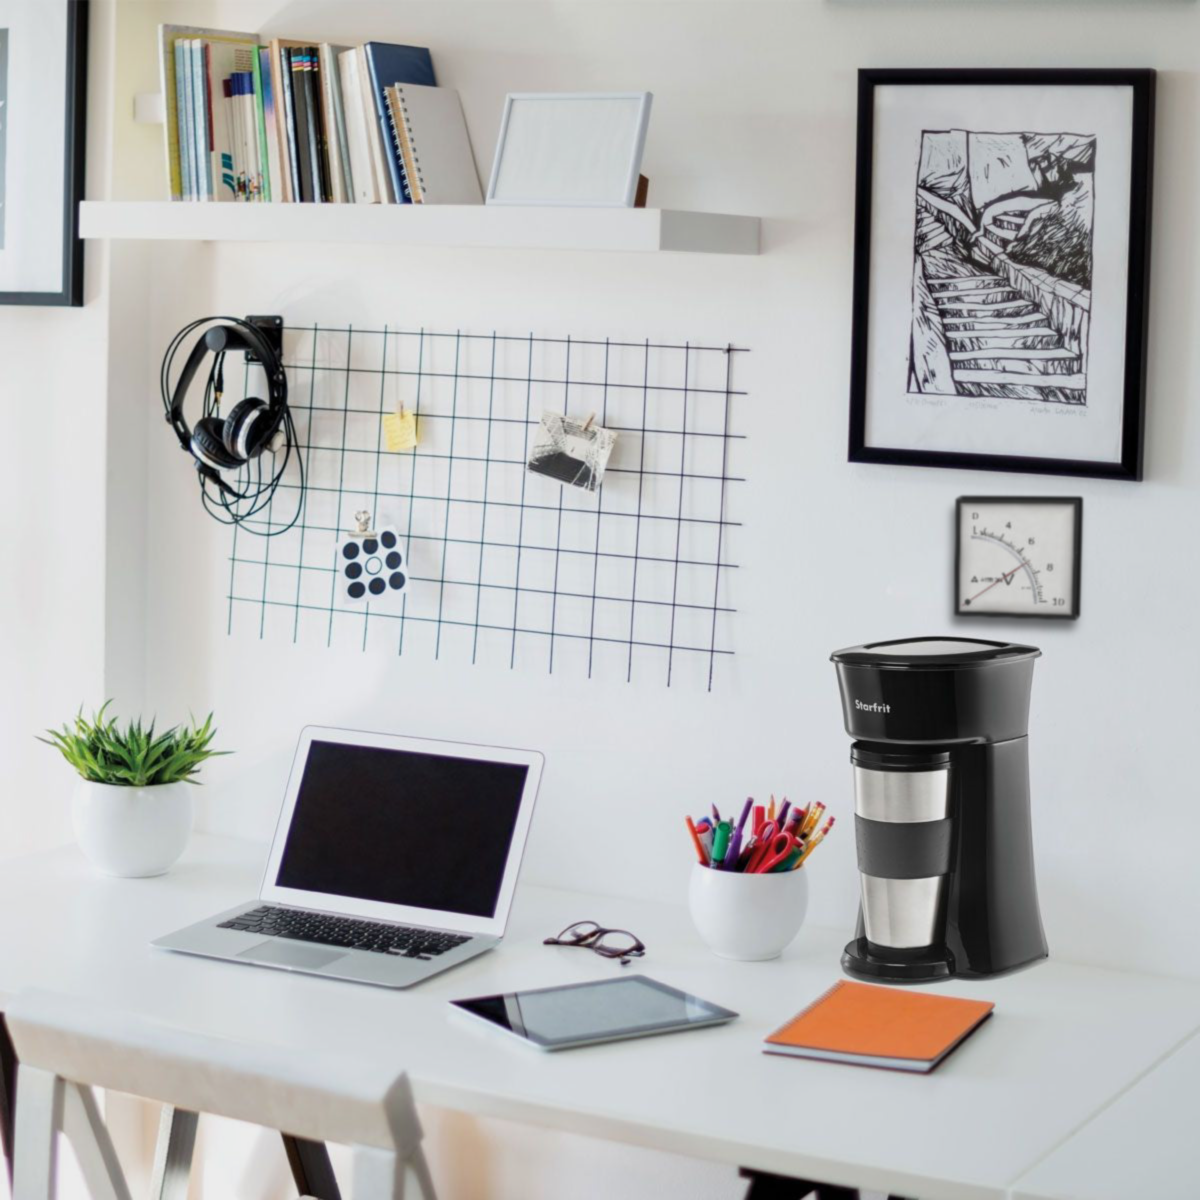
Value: 7V
